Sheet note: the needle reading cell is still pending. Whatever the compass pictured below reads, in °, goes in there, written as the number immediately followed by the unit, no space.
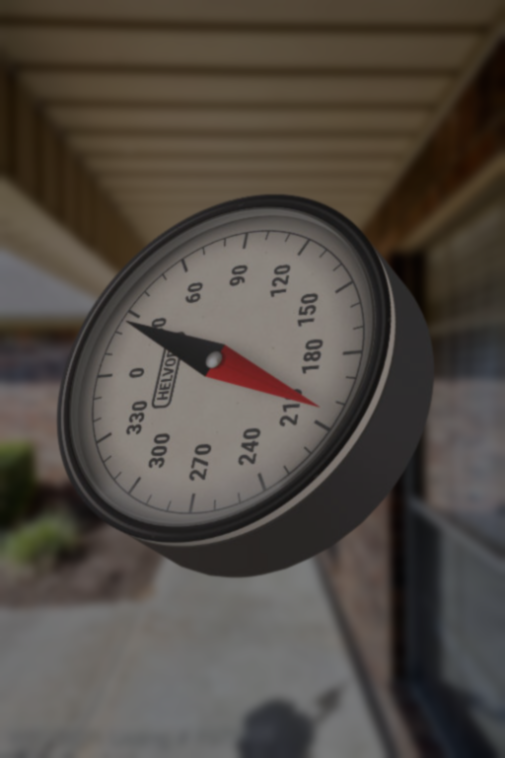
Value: 205°
